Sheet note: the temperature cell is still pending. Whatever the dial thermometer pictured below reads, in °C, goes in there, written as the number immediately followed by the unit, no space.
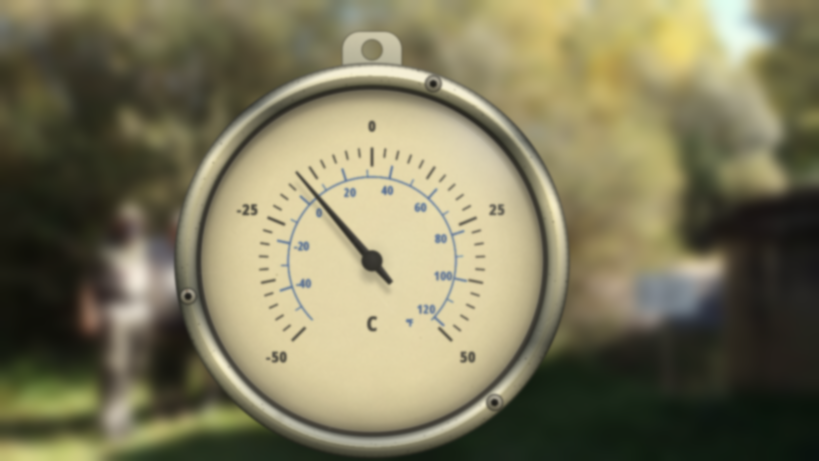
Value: -15°C
